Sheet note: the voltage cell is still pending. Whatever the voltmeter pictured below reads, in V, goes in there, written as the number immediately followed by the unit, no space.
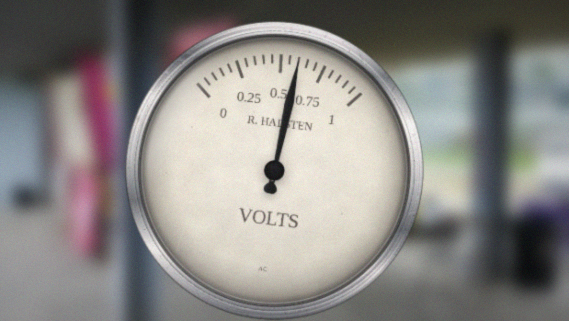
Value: 0.6V
